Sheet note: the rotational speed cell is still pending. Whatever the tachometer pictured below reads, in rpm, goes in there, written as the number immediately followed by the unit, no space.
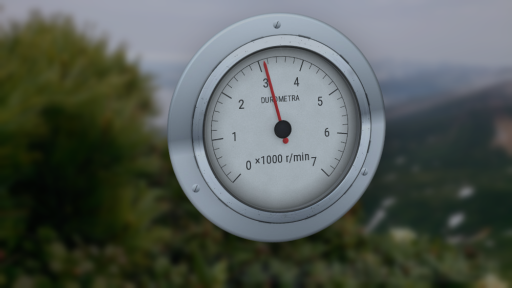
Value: 3100rpm
